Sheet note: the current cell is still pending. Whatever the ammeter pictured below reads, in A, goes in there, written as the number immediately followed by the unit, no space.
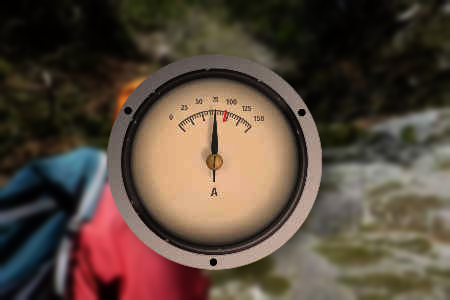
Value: 75A
